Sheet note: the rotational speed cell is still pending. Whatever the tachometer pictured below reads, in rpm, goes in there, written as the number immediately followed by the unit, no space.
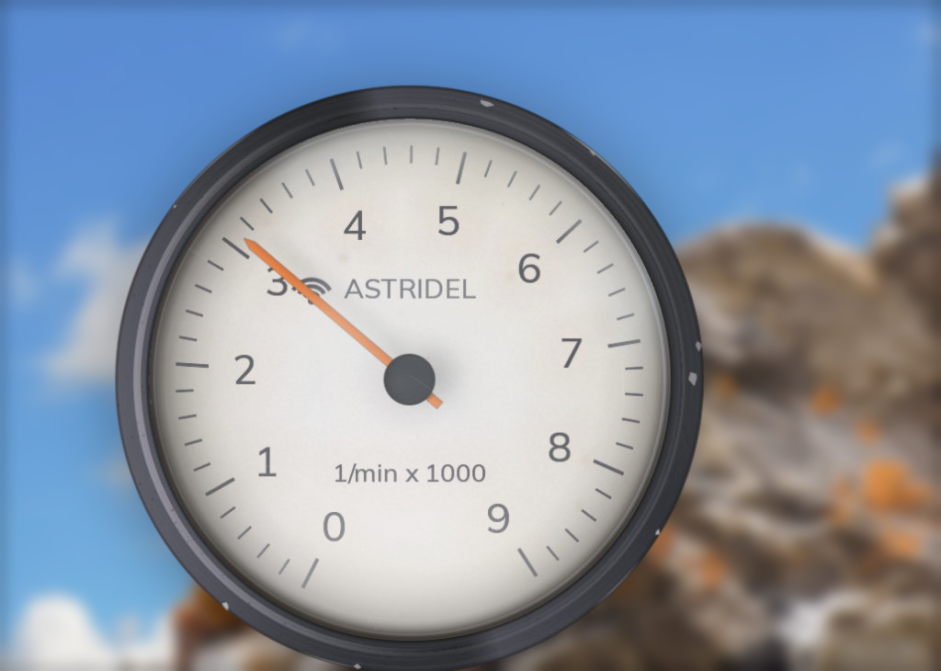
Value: 3100rpm
